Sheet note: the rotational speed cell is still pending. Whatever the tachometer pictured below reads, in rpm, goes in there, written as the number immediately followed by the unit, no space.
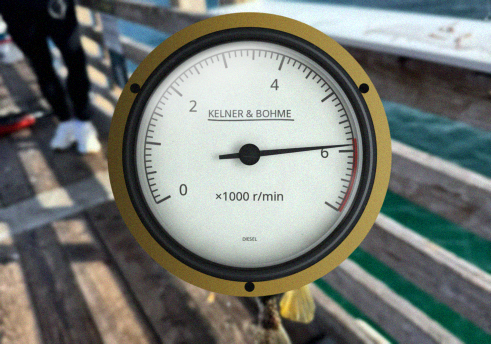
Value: 5900rpm
